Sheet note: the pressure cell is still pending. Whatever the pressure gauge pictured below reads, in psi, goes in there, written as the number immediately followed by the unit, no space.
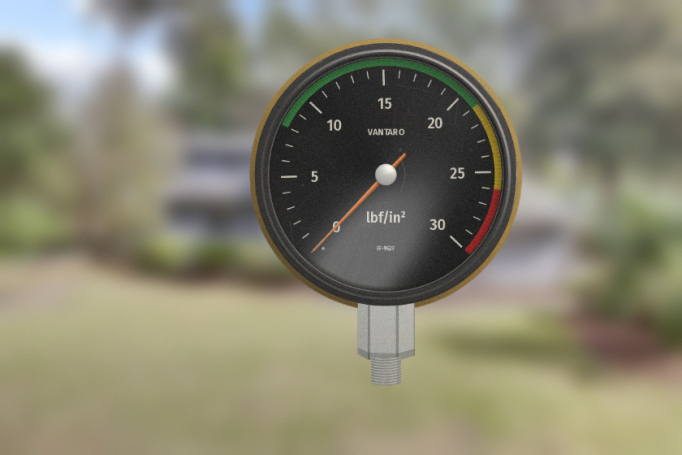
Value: 0psi
